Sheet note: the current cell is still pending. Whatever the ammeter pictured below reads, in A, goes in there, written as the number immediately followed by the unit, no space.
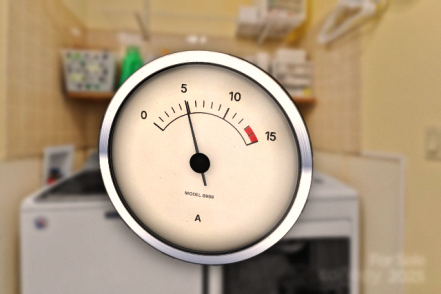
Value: 5A
